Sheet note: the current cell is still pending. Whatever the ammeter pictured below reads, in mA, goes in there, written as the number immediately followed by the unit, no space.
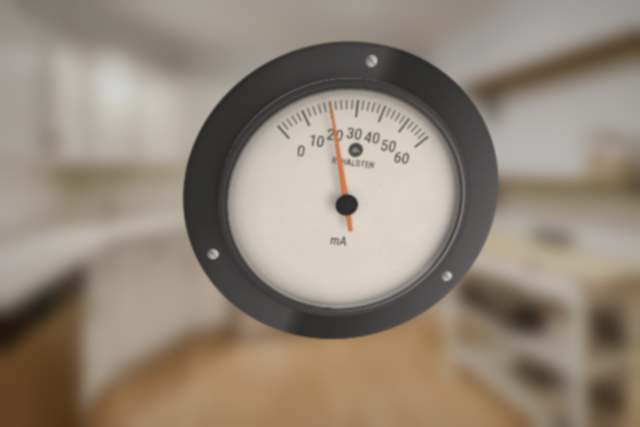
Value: 20mA
